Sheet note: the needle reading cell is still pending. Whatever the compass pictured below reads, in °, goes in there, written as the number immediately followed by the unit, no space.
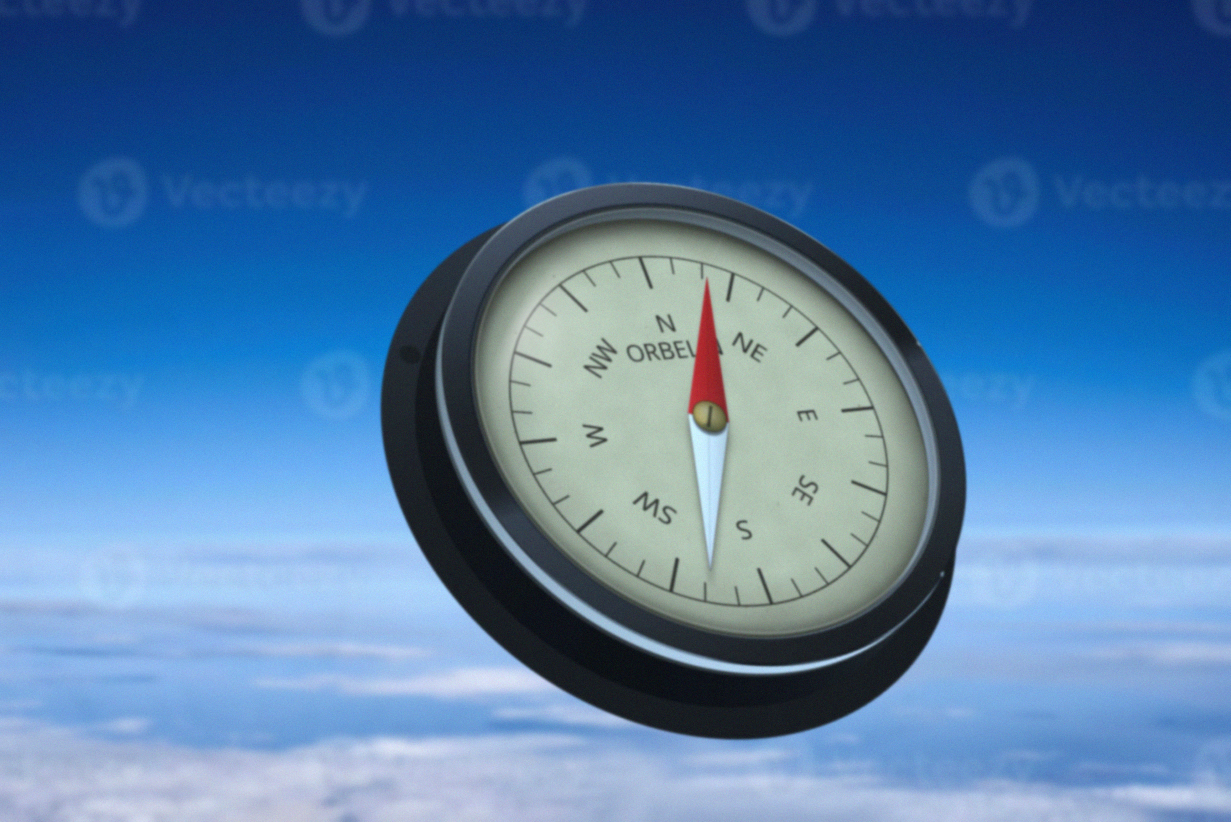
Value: 20°
